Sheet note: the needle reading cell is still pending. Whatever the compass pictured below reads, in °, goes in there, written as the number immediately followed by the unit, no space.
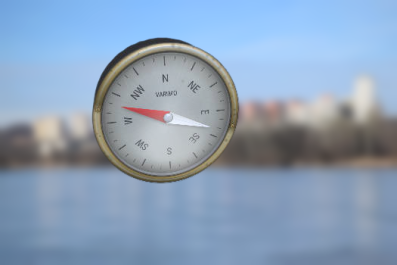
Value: 290°
